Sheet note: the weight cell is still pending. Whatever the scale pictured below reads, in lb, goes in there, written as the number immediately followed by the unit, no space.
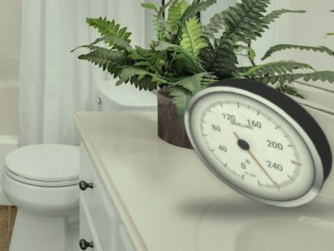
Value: 260lb
